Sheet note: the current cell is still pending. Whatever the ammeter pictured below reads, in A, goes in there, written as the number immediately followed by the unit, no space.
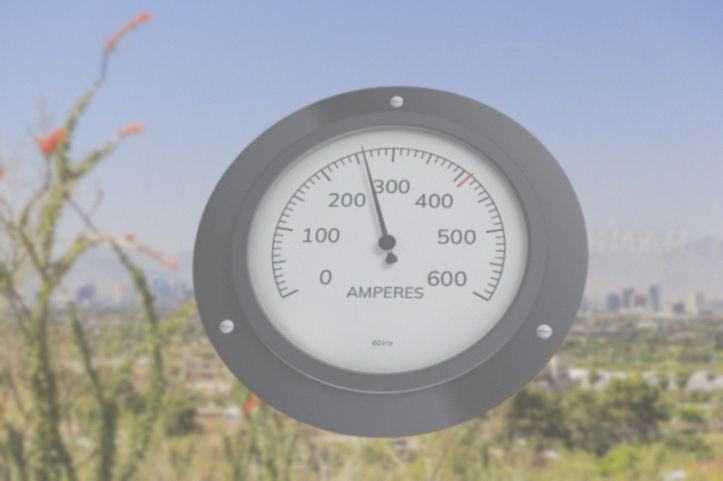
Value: 260A
